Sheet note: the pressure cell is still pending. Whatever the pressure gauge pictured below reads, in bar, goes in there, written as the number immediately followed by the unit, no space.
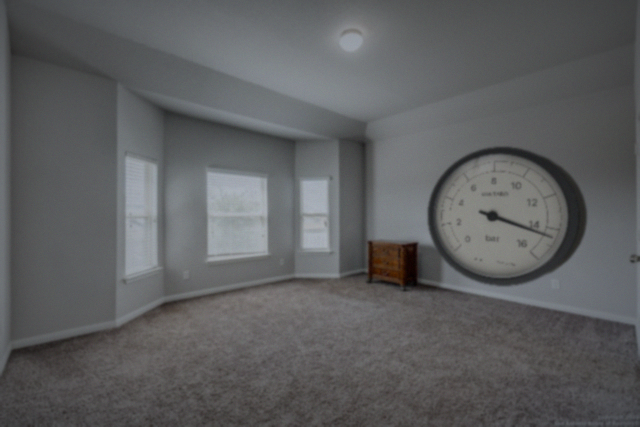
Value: 14.5bar
